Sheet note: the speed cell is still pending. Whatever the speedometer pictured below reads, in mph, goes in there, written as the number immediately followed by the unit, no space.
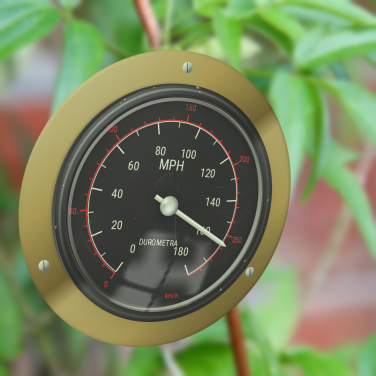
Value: 160mph
